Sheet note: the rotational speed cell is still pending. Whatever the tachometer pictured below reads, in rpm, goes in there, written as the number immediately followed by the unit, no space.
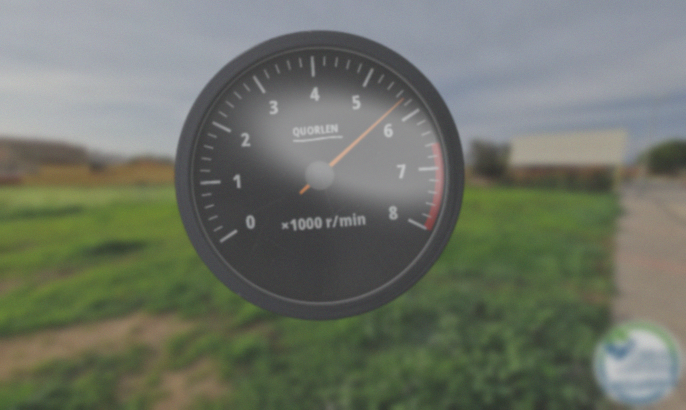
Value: 5700rpm
